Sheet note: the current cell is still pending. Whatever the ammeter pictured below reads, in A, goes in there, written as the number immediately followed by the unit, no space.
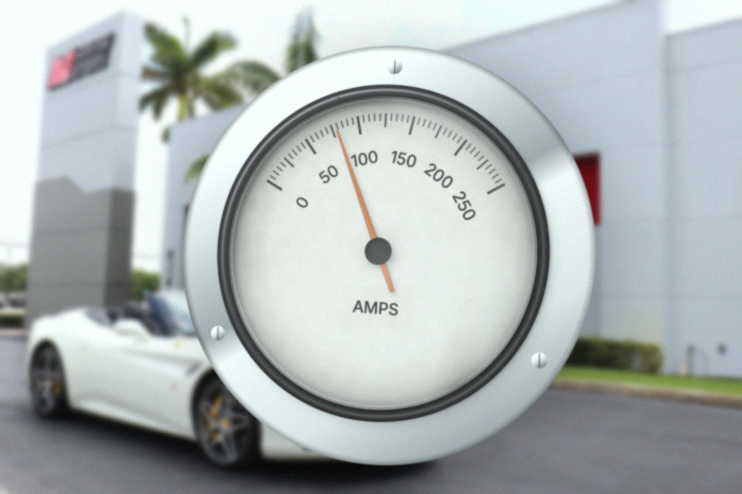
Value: 80A
